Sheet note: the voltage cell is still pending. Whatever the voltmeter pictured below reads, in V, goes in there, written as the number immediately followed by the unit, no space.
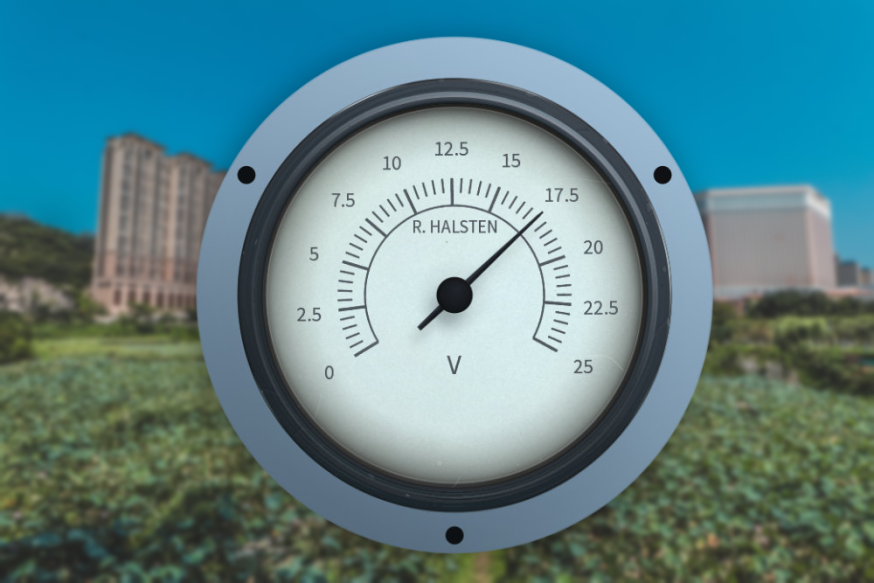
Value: 17.5V
